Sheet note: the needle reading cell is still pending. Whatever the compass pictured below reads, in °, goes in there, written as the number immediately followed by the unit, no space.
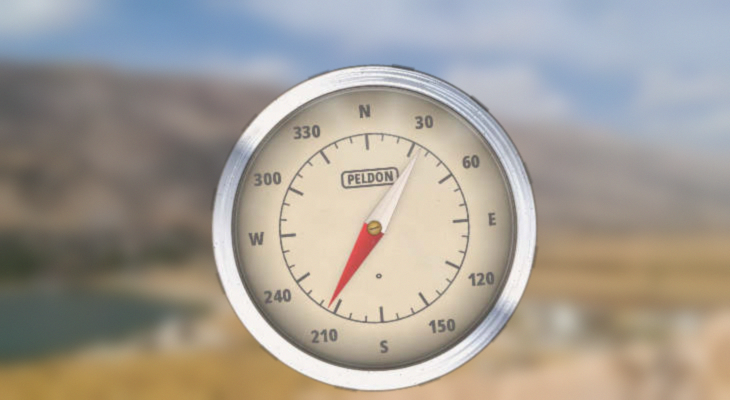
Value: 215°
